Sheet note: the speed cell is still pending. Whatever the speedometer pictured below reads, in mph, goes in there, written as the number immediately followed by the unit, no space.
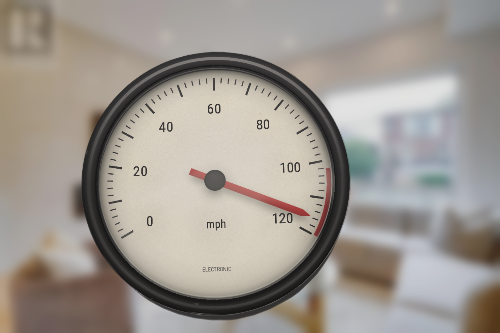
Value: 116mph
